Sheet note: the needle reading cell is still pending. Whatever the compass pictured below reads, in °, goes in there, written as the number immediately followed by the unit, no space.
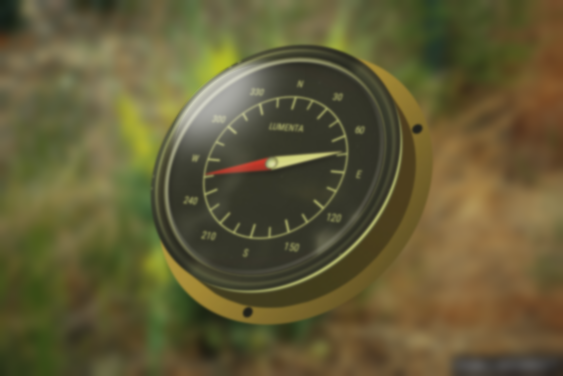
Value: 255°
